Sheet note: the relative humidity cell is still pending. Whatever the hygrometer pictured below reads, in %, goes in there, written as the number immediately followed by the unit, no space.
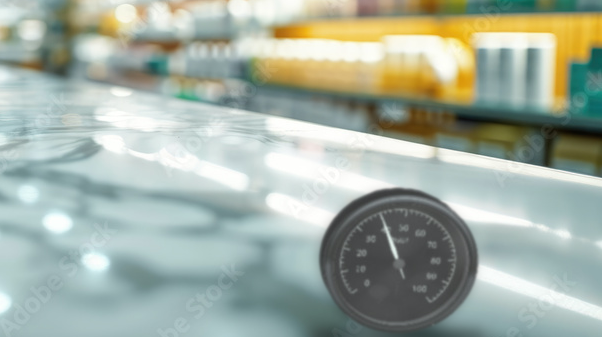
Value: 40%
